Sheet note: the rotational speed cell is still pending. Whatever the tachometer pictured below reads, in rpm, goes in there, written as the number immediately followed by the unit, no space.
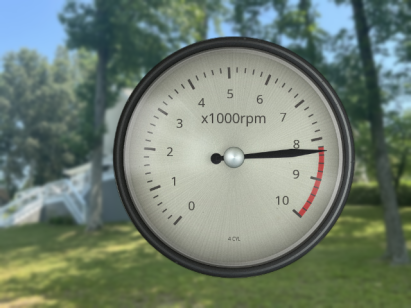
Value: 8300rpm
